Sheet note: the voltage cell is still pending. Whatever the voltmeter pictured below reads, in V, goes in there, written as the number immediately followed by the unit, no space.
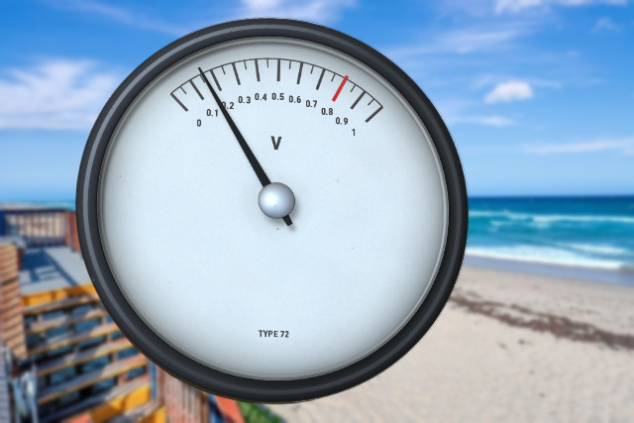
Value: 0.15V
